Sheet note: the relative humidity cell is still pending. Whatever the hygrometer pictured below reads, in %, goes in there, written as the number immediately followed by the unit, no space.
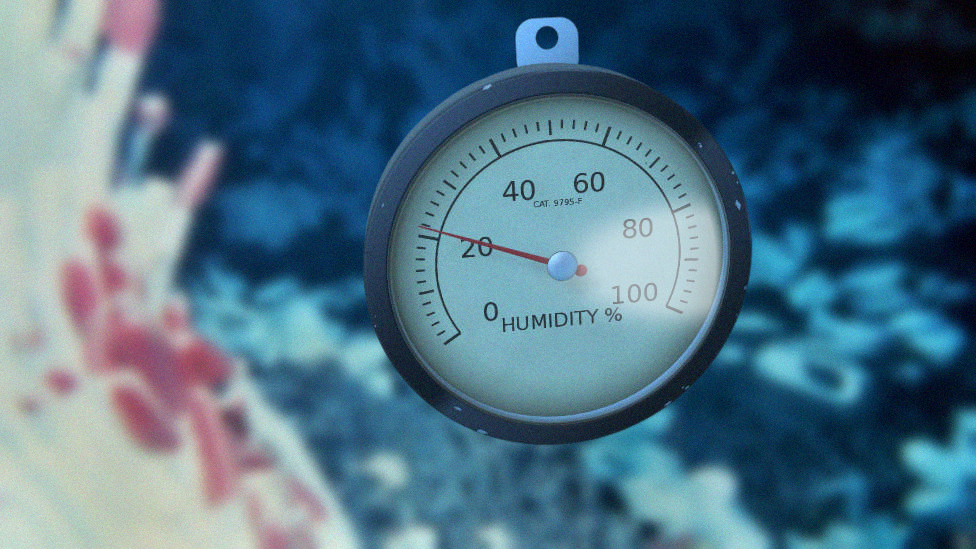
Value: 22%
